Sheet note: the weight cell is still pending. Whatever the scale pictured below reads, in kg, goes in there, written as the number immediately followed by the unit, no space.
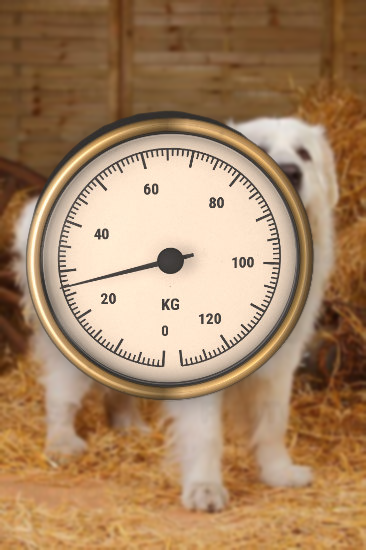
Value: 27kg
